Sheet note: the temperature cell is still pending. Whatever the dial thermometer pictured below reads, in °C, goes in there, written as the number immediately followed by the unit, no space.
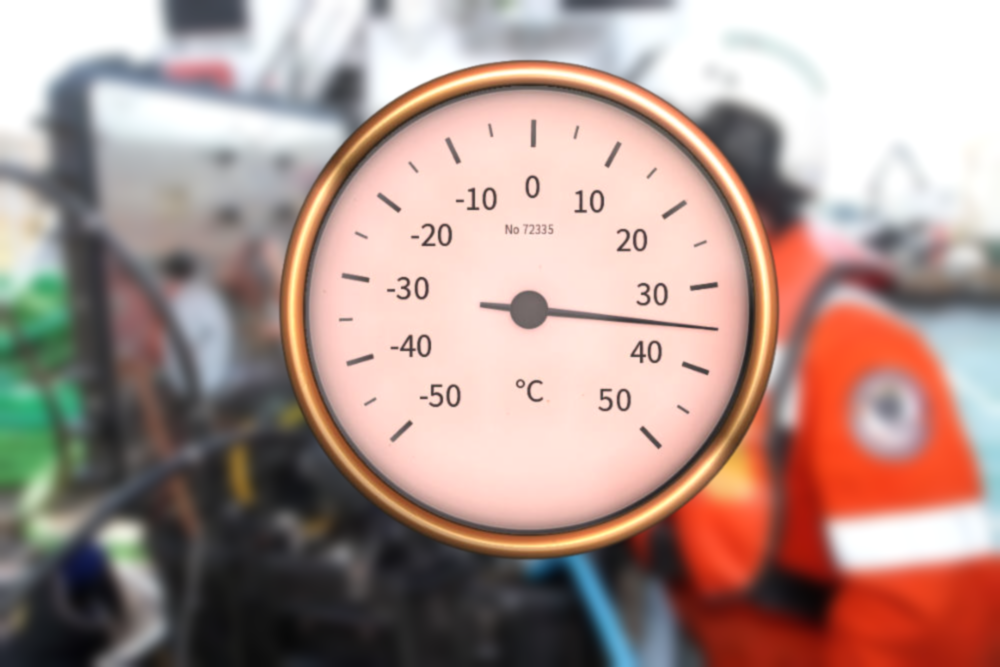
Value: 35°C
